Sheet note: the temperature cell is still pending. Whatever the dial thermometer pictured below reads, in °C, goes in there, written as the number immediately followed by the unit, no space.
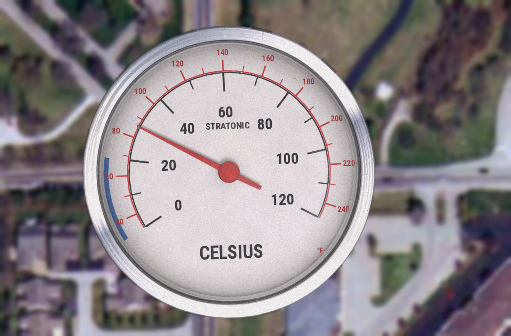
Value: 30°C
